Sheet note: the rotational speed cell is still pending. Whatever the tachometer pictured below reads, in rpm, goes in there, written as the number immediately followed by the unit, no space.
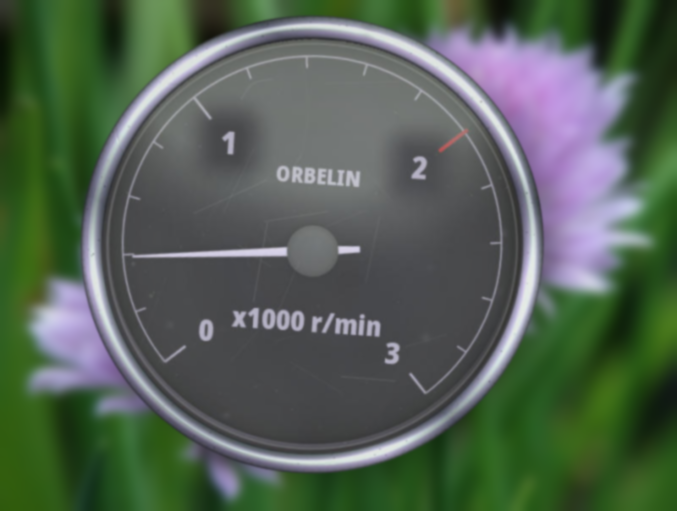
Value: 400rpm
